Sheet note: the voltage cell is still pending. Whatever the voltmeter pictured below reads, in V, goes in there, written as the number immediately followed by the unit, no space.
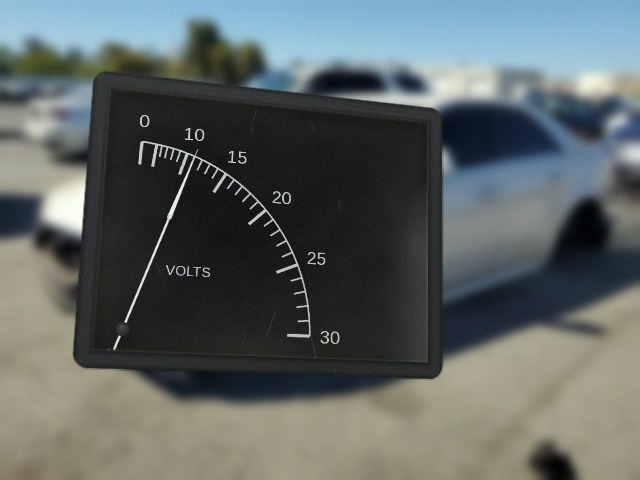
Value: 11V
